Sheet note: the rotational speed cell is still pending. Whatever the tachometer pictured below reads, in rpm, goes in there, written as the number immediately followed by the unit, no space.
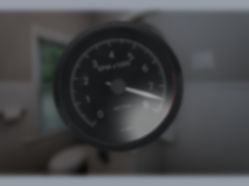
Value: 7500rpm
